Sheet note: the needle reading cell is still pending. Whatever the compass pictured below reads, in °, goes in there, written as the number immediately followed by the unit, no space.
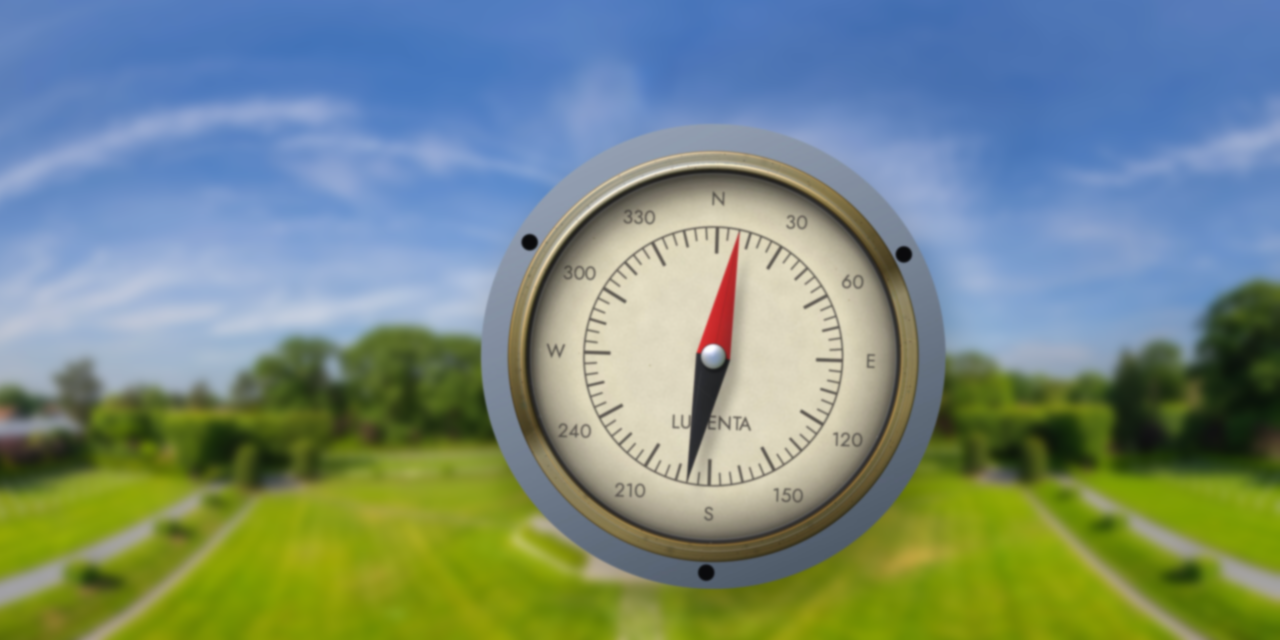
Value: 10°
